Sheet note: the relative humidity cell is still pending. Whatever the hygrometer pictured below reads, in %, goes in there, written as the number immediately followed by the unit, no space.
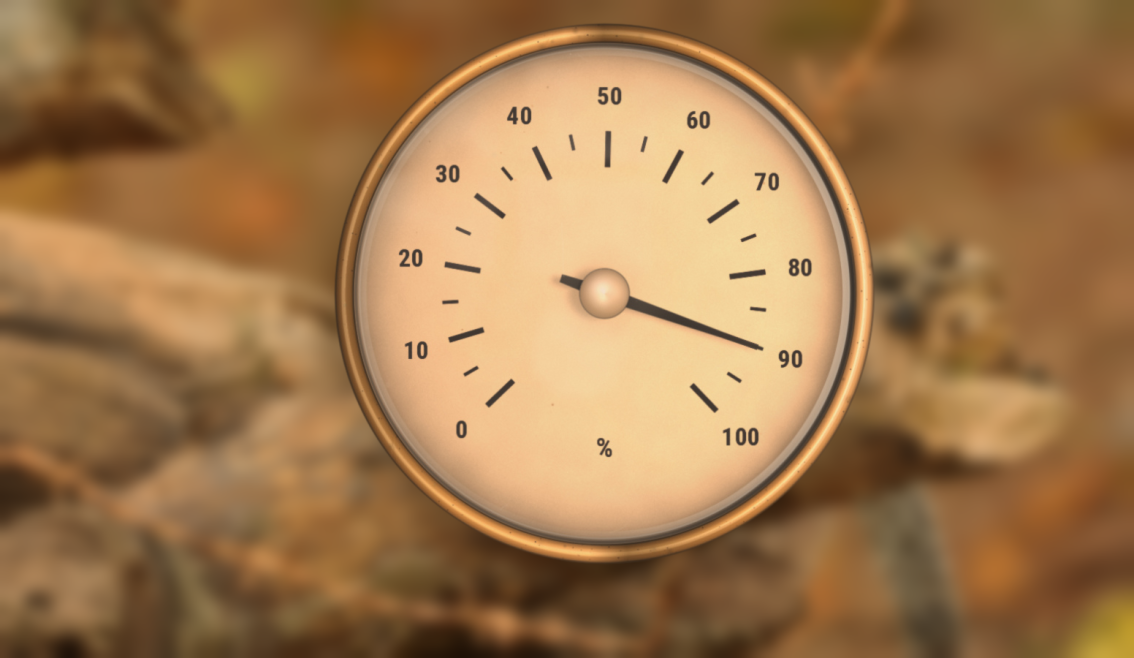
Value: 90%
